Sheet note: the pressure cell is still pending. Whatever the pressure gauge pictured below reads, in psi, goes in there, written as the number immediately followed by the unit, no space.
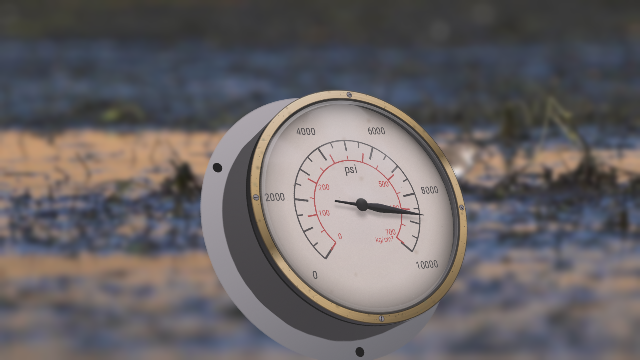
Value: 8750psi
